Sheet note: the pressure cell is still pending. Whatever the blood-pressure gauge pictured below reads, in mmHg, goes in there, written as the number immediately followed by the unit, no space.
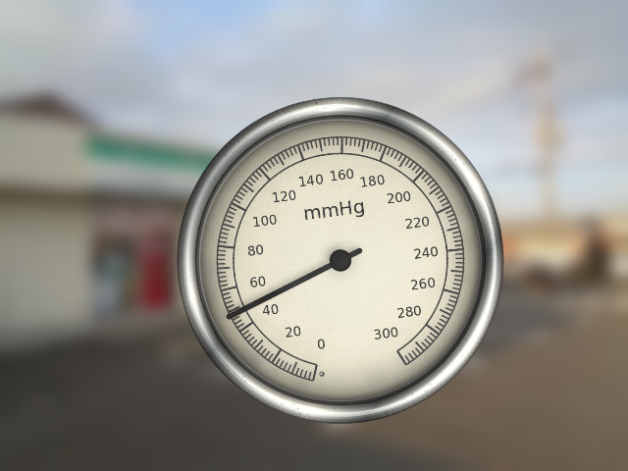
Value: 48mmHg
